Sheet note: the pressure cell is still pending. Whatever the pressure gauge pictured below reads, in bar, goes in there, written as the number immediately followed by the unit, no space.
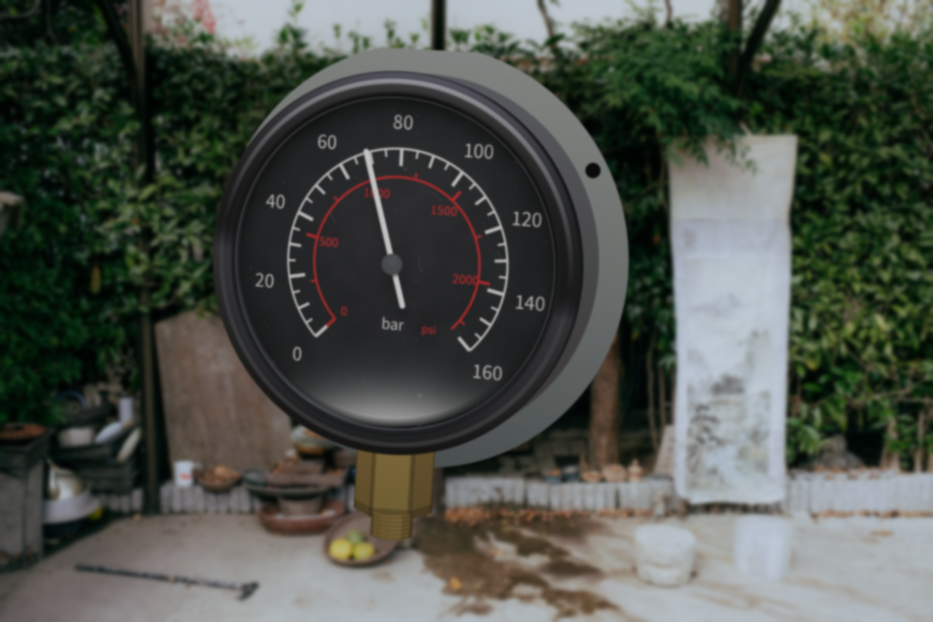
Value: 70bar
